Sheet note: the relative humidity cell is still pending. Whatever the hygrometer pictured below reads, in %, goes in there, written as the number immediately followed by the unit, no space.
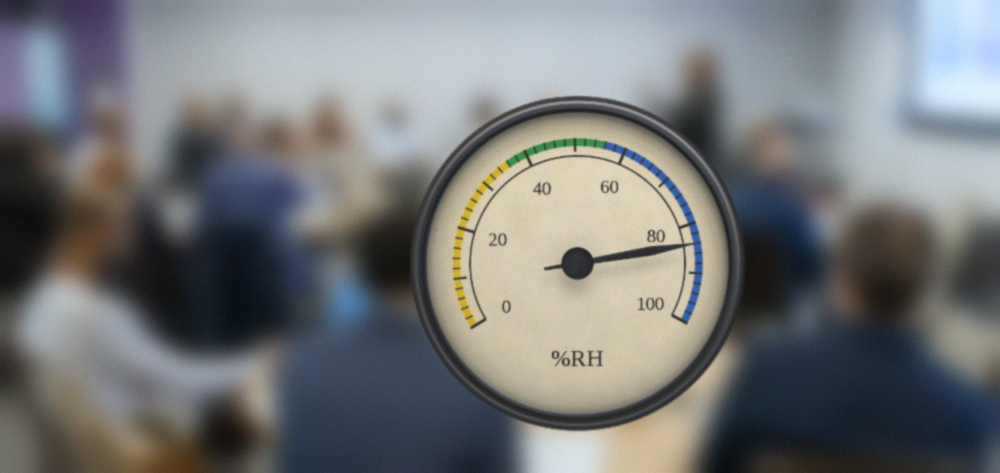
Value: 84%
